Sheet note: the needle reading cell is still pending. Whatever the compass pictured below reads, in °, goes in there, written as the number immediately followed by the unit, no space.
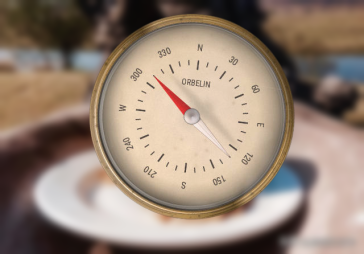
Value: 310°
